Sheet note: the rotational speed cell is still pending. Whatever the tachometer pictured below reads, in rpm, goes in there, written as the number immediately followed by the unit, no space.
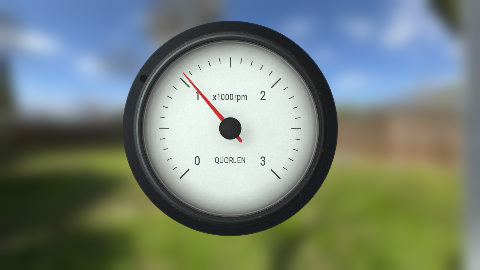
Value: 1050rpm
